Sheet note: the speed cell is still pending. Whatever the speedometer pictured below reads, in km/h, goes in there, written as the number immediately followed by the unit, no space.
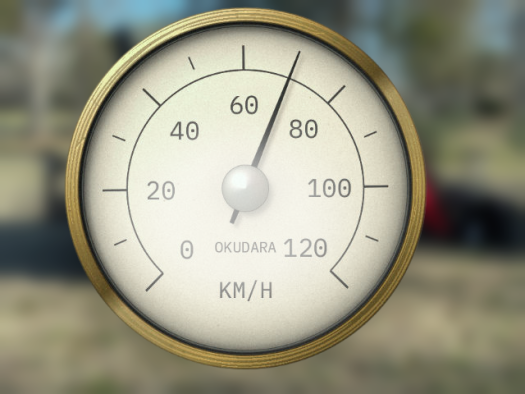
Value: 70km/h
